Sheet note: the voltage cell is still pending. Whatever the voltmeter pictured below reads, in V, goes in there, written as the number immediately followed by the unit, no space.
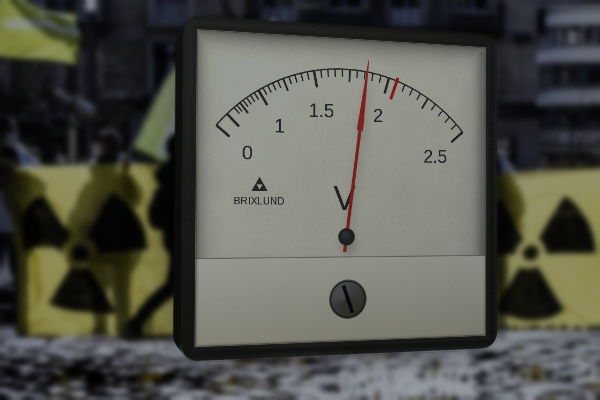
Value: 1.85V
